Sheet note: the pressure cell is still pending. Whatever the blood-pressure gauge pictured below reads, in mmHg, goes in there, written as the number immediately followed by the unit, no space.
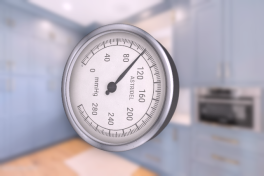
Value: 100mmHg
